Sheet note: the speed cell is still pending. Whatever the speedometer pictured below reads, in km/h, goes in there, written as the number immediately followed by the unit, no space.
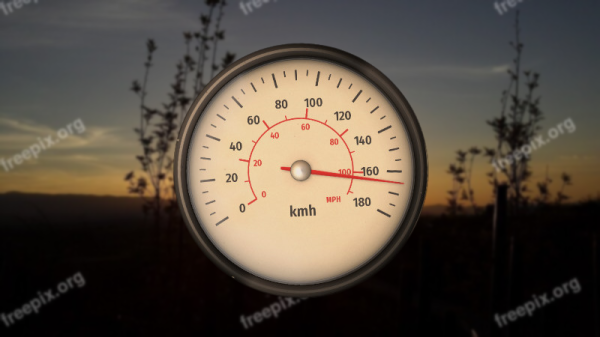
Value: 165km/h
